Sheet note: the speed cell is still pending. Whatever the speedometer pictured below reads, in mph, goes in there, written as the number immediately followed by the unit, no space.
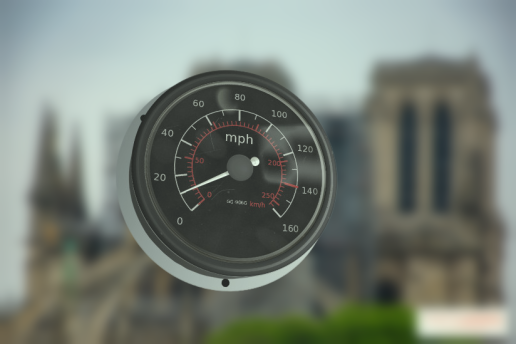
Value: 10mph
